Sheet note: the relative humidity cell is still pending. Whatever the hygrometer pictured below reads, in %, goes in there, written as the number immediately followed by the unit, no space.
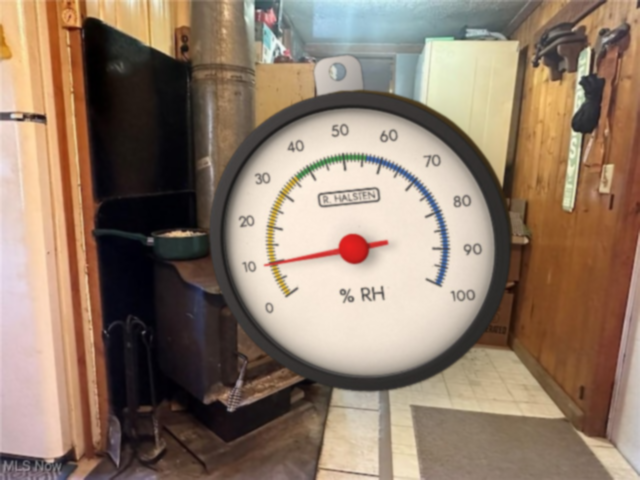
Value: 10%
